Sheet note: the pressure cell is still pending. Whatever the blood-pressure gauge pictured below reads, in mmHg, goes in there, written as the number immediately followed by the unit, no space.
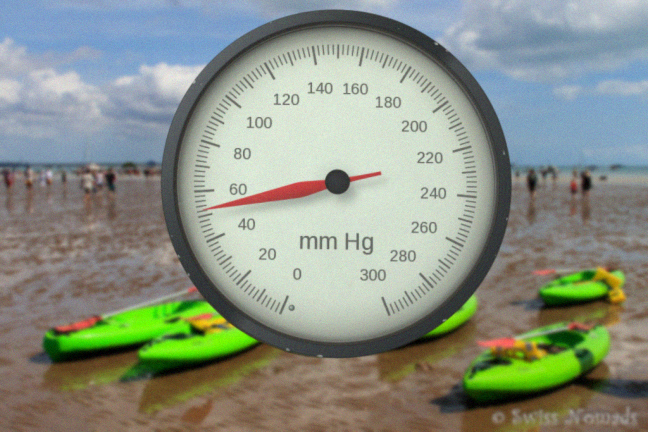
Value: 52mmHg
